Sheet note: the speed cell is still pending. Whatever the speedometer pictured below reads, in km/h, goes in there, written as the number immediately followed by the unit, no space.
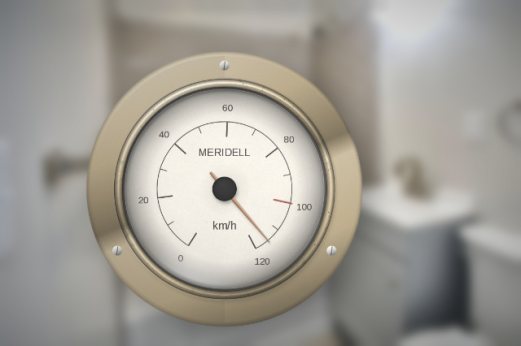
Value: 115km/h
